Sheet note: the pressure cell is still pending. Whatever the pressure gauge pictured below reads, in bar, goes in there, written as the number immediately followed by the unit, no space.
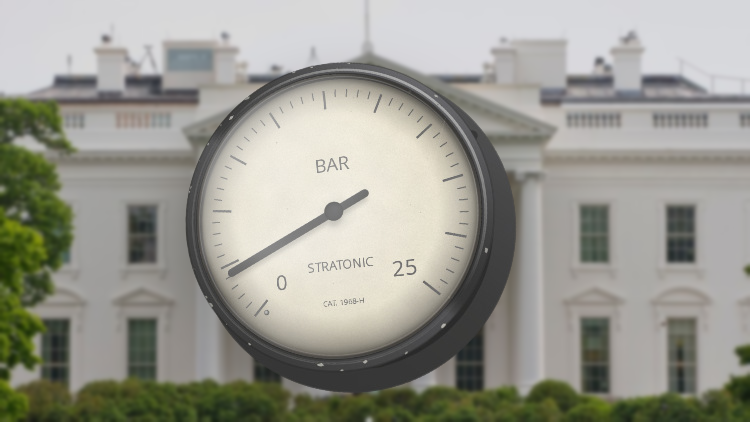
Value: 2bar
